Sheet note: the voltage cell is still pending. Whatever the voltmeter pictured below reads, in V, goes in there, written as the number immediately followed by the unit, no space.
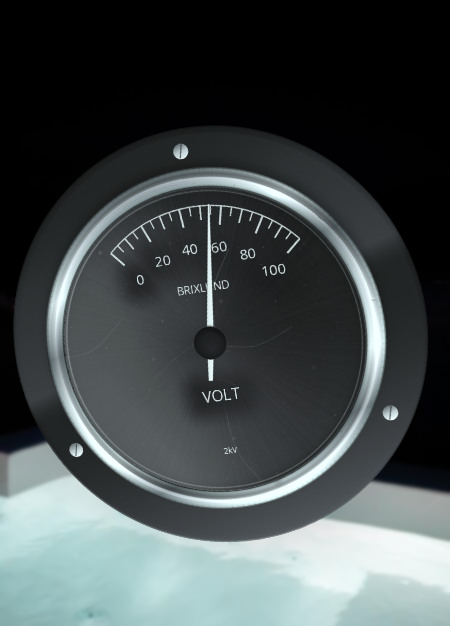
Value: 55V
